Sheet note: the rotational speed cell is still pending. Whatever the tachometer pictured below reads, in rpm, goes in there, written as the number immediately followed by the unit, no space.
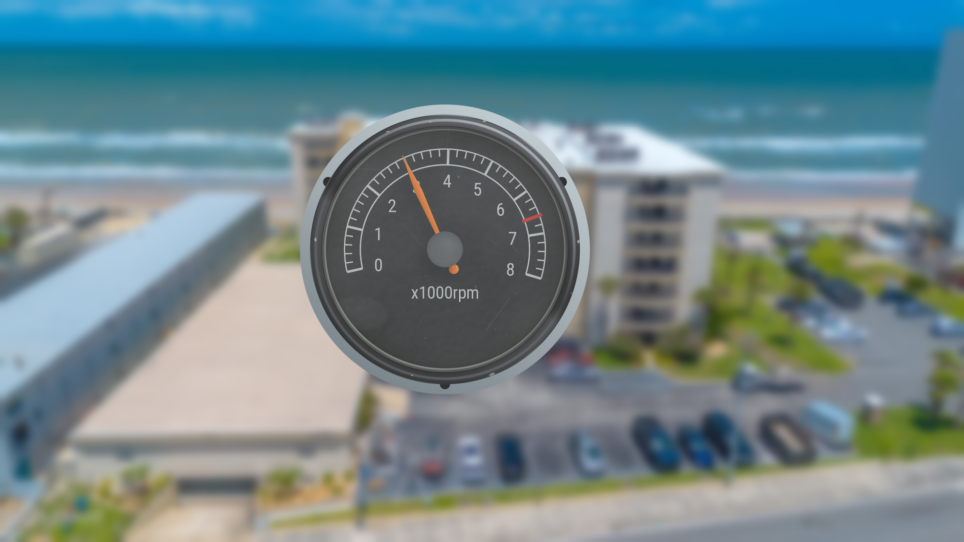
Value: 3000rpm
